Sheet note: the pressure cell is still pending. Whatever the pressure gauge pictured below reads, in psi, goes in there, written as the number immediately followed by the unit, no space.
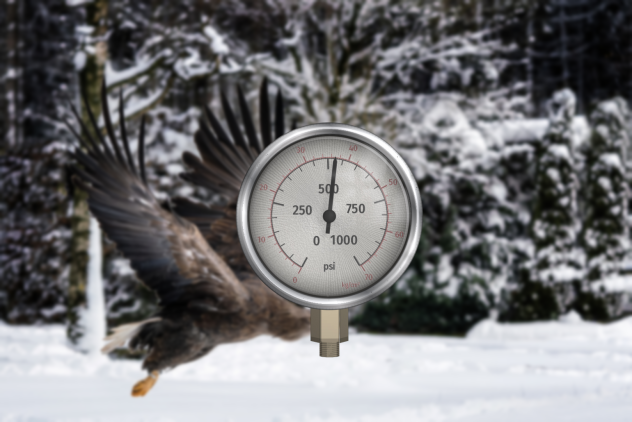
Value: 525psi
